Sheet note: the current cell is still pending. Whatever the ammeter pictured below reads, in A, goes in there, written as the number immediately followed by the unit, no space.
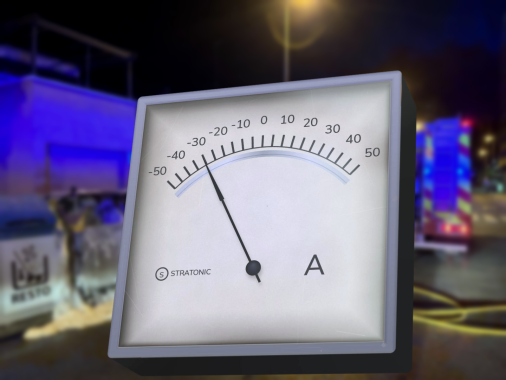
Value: -30A
